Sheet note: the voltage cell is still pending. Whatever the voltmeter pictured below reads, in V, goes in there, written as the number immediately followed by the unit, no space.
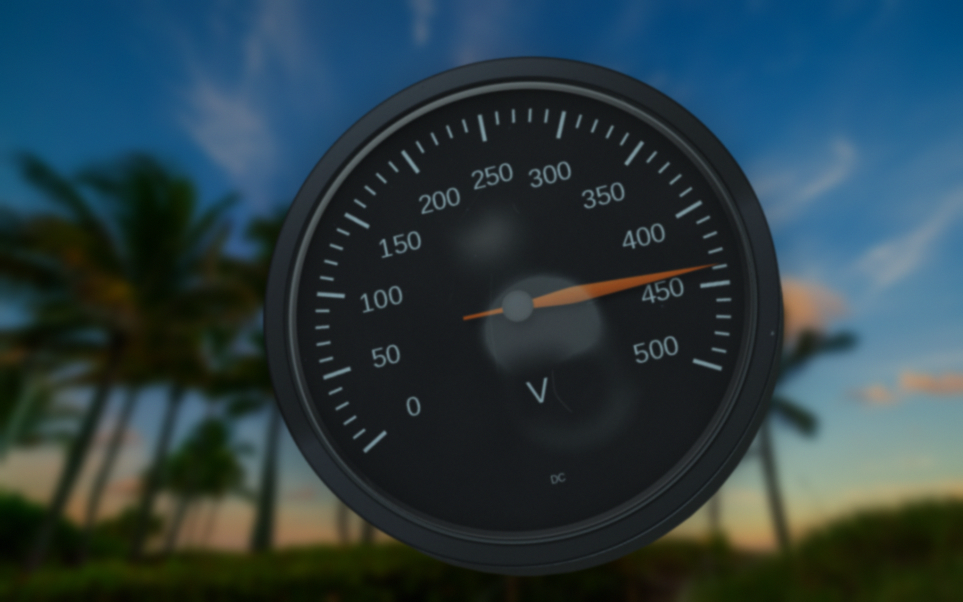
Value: 440V
